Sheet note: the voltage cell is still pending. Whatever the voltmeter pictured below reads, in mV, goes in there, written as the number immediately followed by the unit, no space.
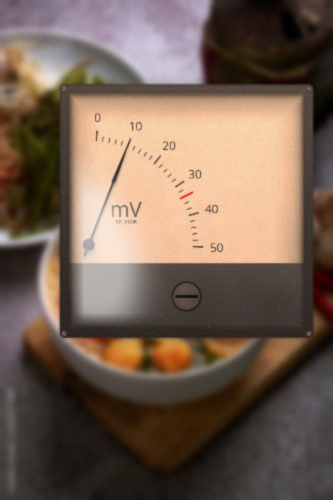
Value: 10mV
